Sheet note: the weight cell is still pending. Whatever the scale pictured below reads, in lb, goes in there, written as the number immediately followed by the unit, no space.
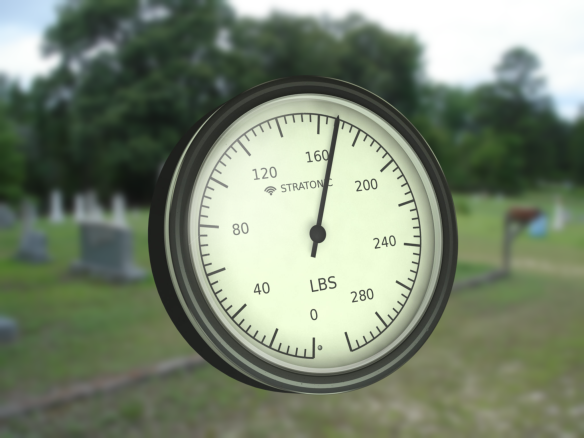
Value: 168lb
